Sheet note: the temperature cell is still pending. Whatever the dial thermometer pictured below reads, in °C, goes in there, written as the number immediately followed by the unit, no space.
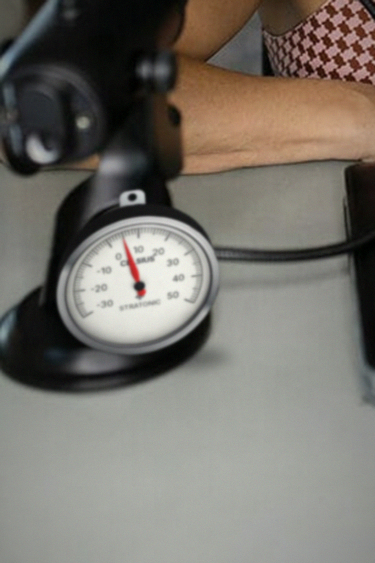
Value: 5°C
